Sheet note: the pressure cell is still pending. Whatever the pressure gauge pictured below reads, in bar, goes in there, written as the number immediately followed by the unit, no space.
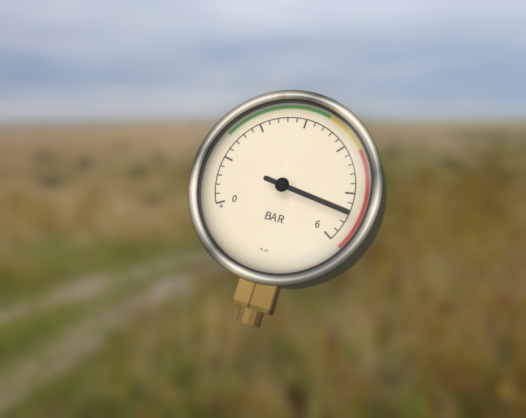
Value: 5.4bar
